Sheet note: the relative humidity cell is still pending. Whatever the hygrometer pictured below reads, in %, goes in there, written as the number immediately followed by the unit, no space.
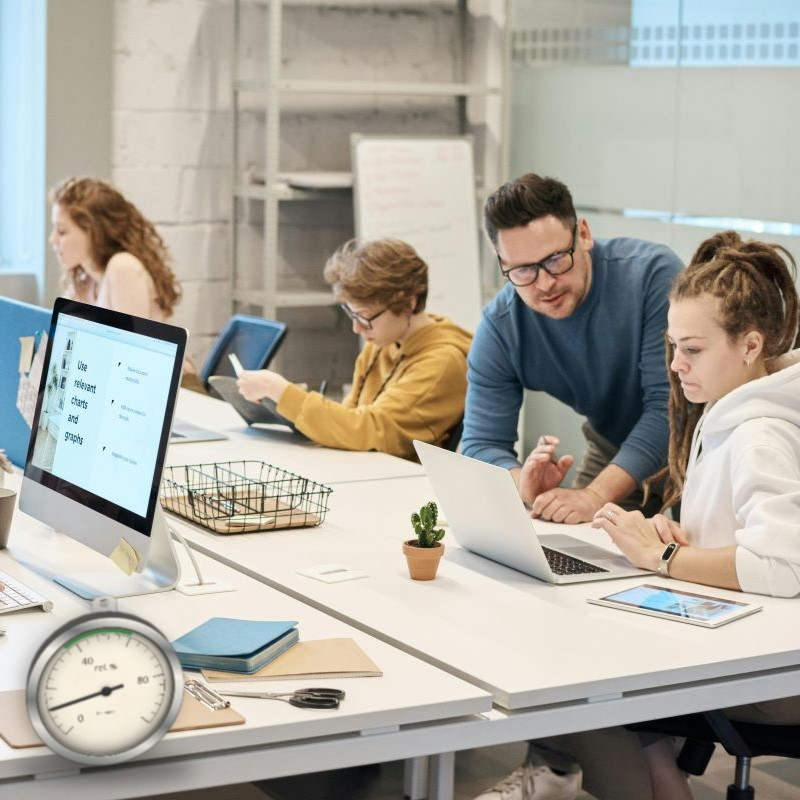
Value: 12%
